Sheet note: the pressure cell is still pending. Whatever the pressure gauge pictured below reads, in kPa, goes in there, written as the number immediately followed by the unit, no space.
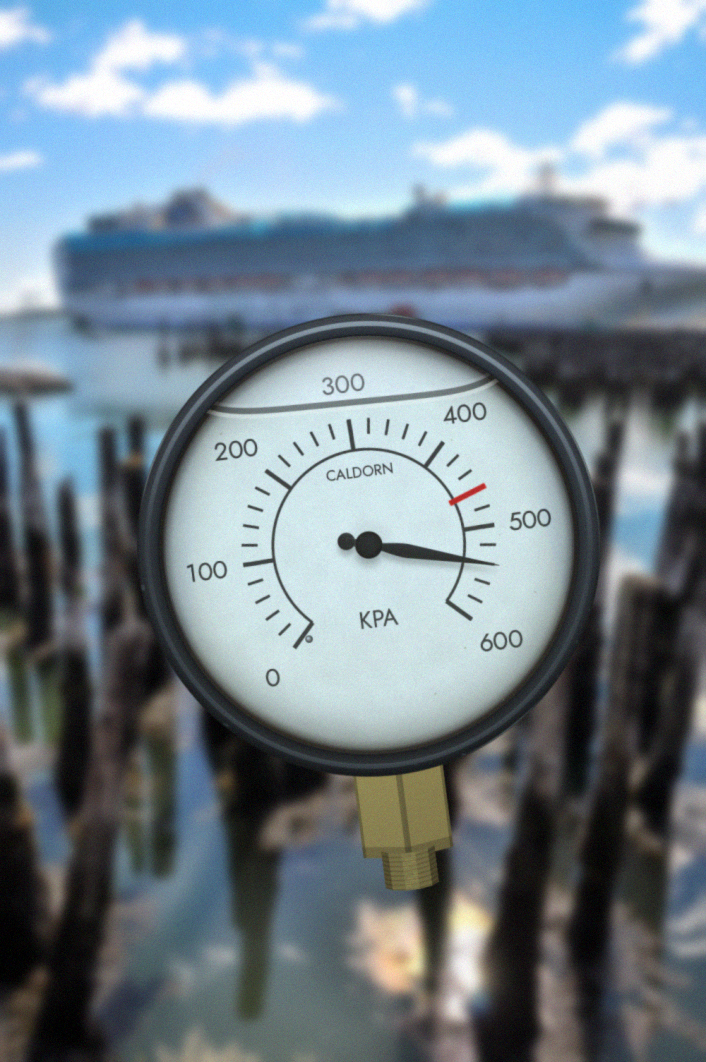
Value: 540kPa
